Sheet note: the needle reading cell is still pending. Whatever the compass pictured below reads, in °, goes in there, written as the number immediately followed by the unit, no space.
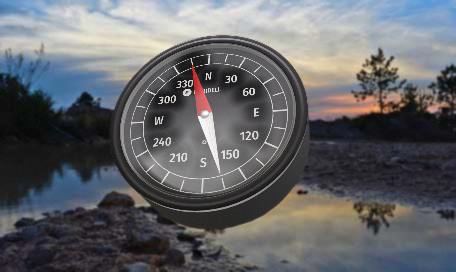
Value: 345°
